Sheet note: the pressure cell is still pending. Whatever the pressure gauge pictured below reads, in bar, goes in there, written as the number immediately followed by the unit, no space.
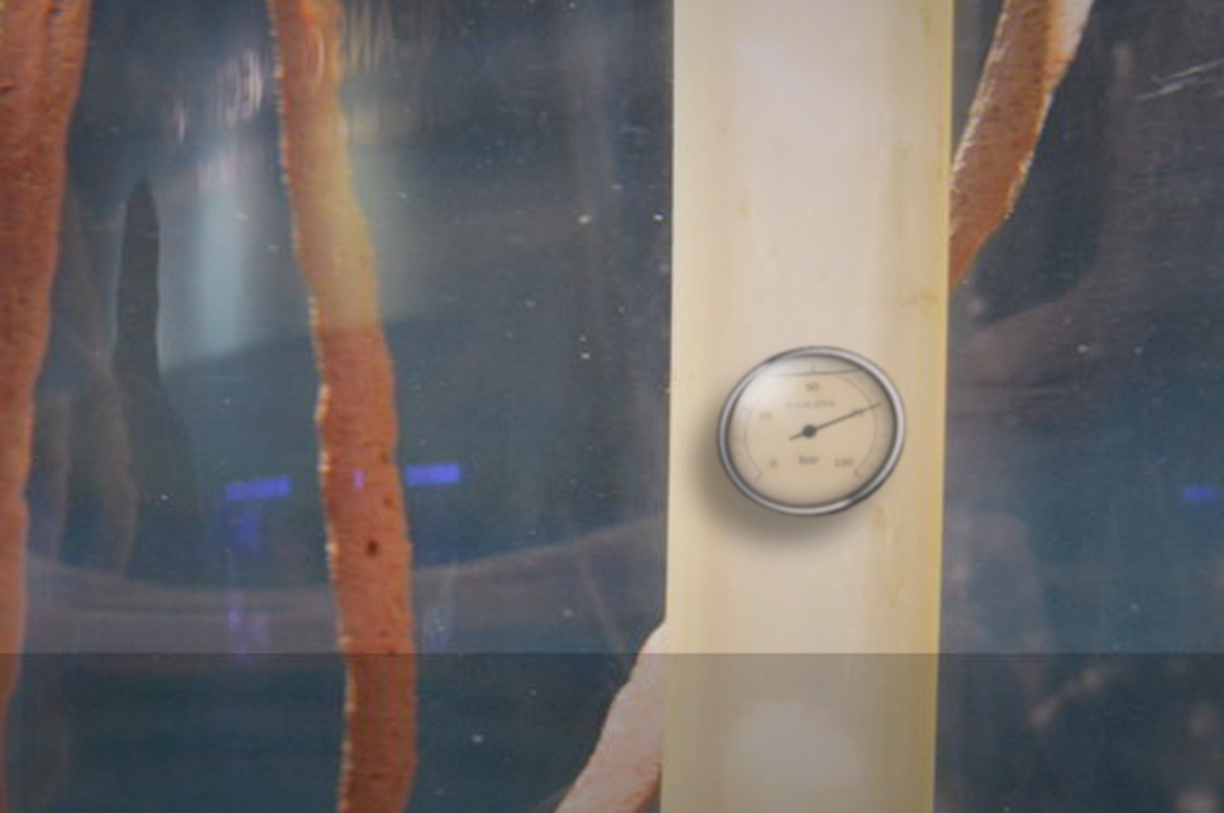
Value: 75bar
